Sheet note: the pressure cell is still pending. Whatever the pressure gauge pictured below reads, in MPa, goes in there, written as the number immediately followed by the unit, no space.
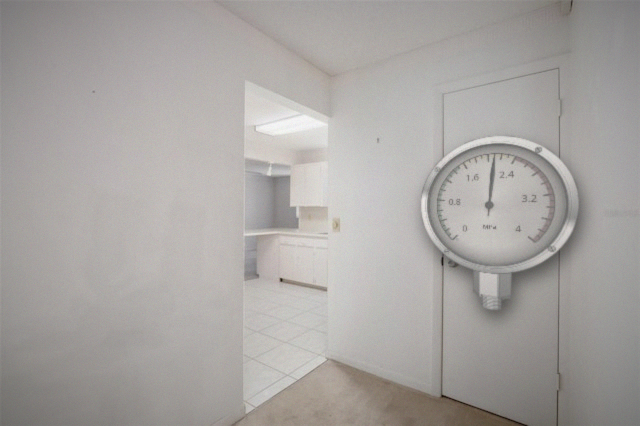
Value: 2.1MPa
